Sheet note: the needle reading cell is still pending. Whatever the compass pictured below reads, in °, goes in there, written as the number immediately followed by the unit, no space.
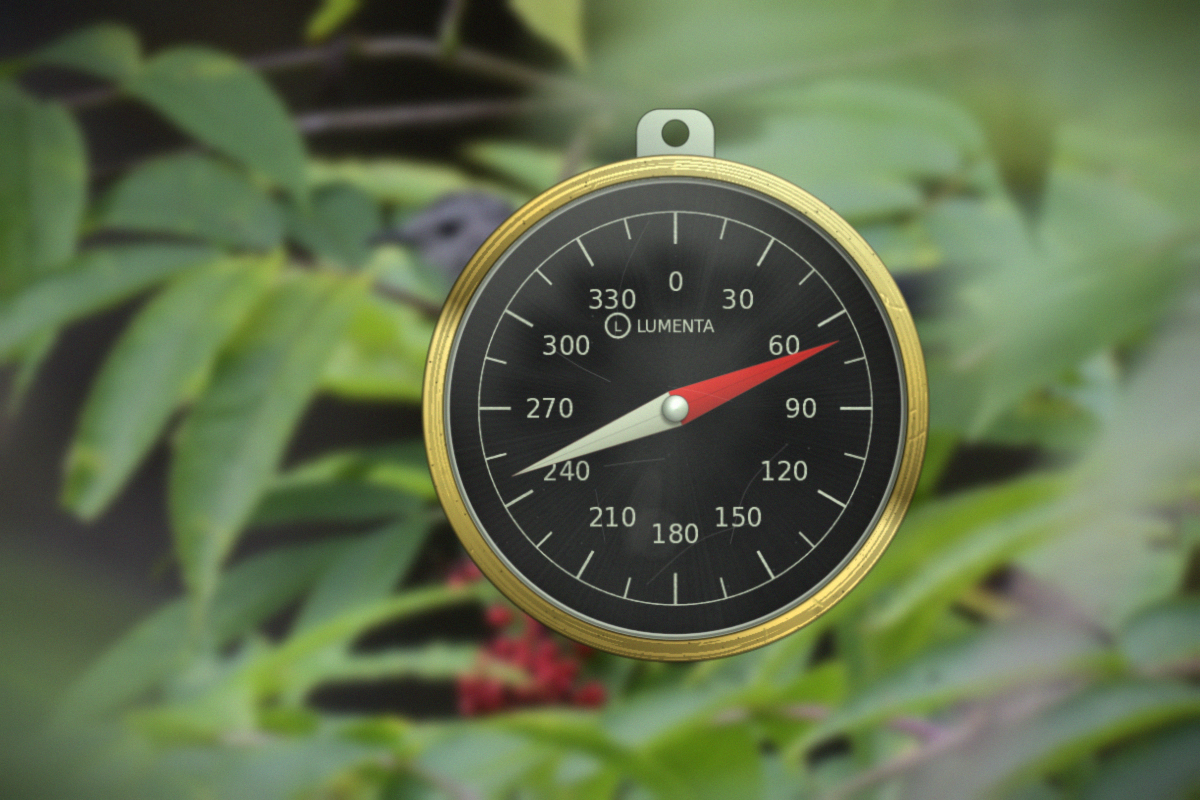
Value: 67.5°
